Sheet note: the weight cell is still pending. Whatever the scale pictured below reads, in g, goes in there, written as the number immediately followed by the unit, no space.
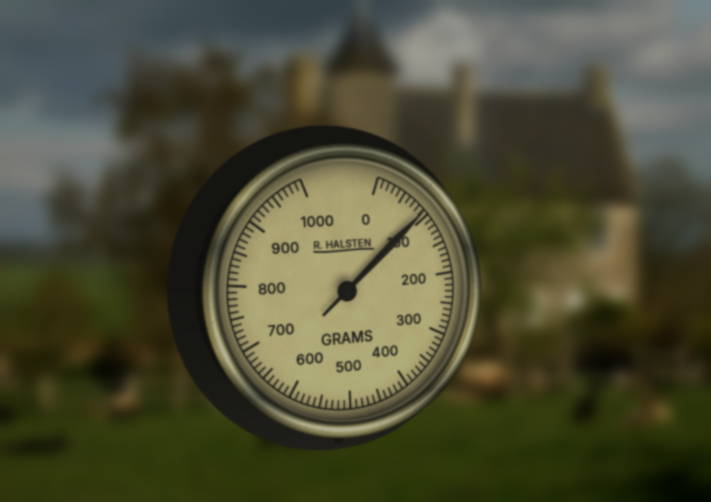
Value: 90g
